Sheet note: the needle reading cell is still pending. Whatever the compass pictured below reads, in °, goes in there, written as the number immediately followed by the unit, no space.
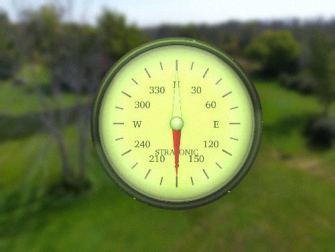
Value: 180°
